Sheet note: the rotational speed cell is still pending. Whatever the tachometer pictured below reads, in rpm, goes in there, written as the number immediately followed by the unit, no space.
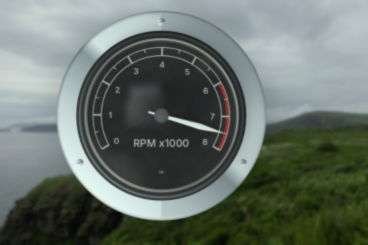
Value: 7500rpm
